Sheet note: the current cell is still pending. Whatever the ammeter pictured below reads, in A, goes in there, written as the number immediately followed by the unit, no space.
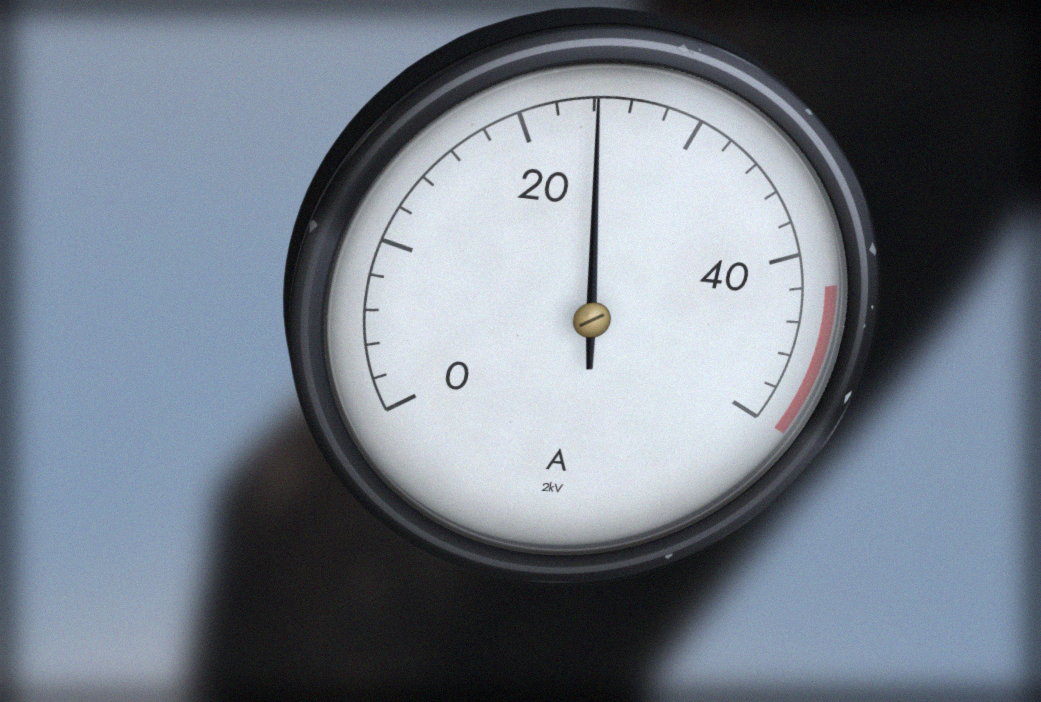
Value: 24A
